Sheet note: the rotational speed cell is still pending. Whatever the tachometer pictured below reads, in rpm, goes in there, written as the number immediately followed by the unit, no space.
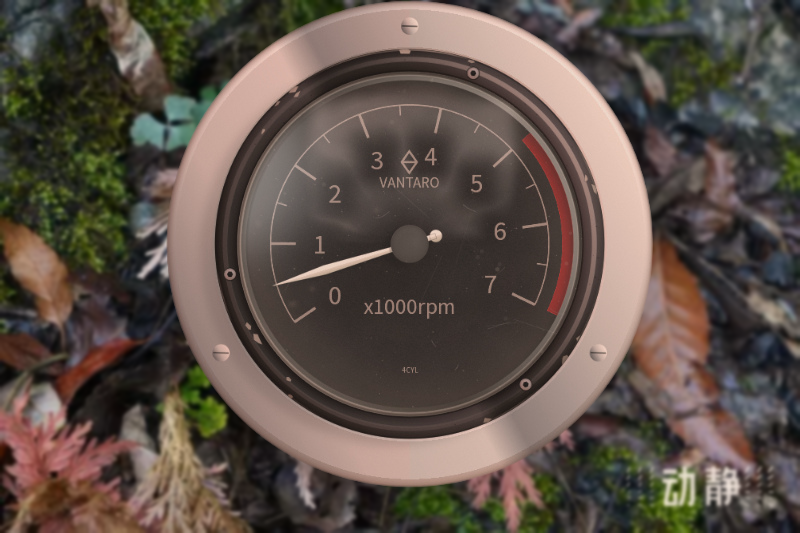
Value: 500rpm
